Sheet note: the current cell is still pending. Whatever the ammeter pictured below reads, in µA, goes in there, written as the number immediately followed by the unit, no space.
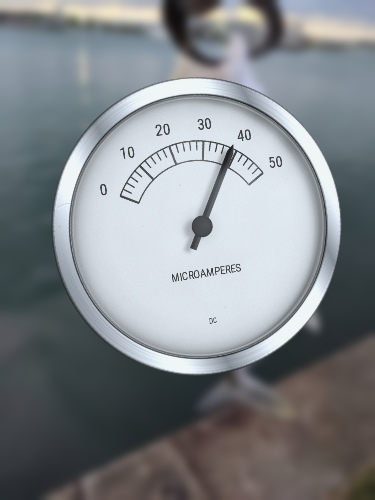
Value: 38µA
